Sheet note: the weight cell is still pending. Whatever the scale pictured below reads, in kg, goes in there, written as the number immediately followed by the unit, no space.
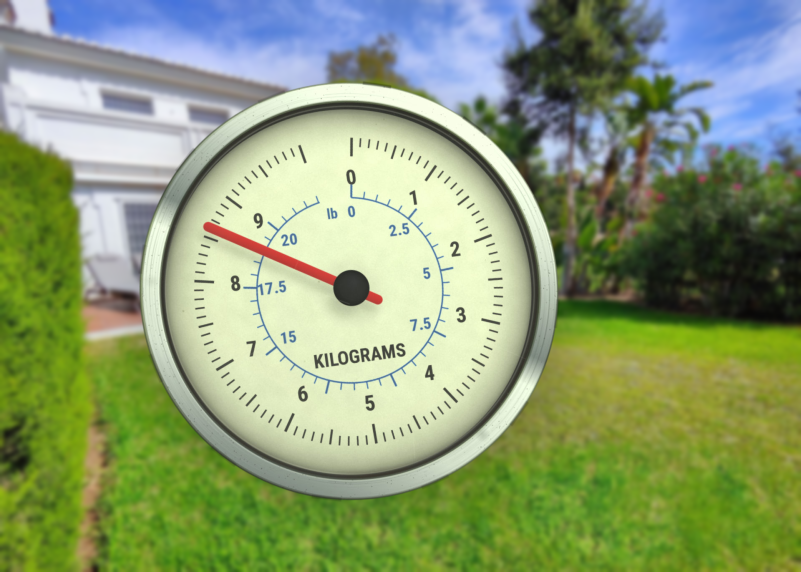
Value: 8.6kg
